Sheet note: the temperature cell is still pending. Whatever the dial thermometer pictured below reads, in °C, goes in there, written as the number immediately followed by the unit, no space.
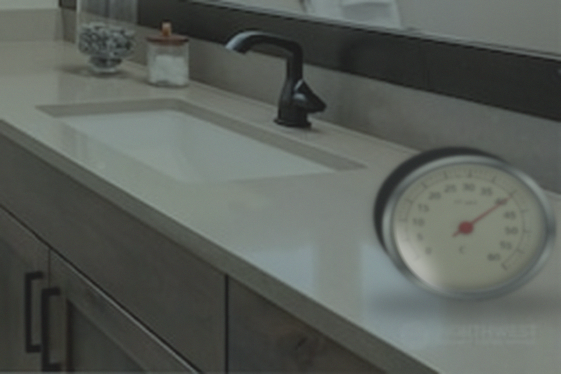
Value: 40°C
